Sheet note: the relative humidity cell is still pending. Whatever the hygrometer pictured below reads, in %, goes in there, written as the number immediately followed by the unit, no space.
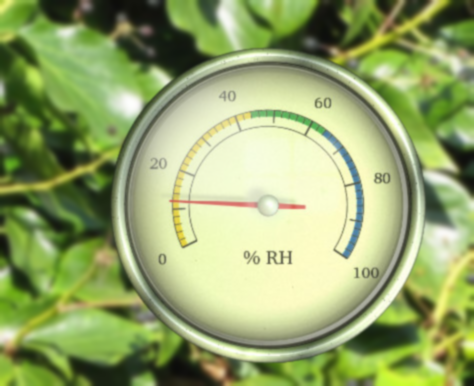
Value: 12%
